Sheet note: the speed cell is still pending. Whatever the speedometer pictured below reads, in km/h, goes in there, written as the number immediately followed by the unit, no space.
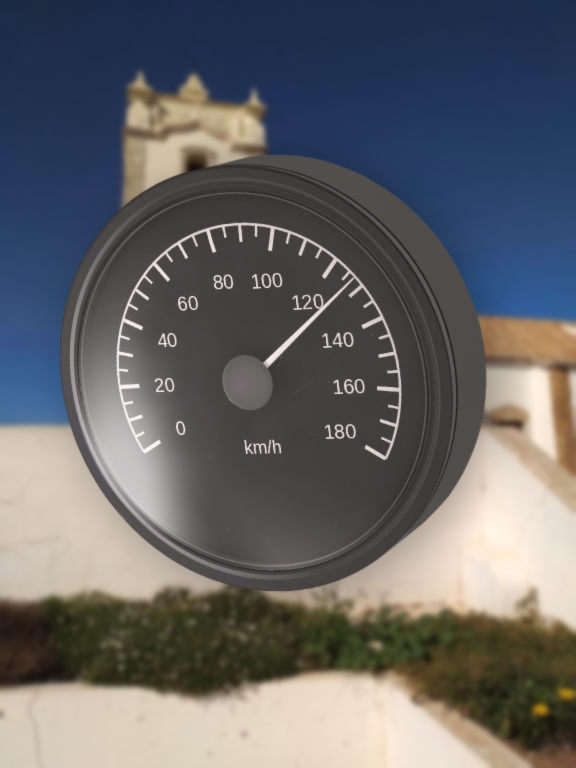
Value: 127.5km/h
